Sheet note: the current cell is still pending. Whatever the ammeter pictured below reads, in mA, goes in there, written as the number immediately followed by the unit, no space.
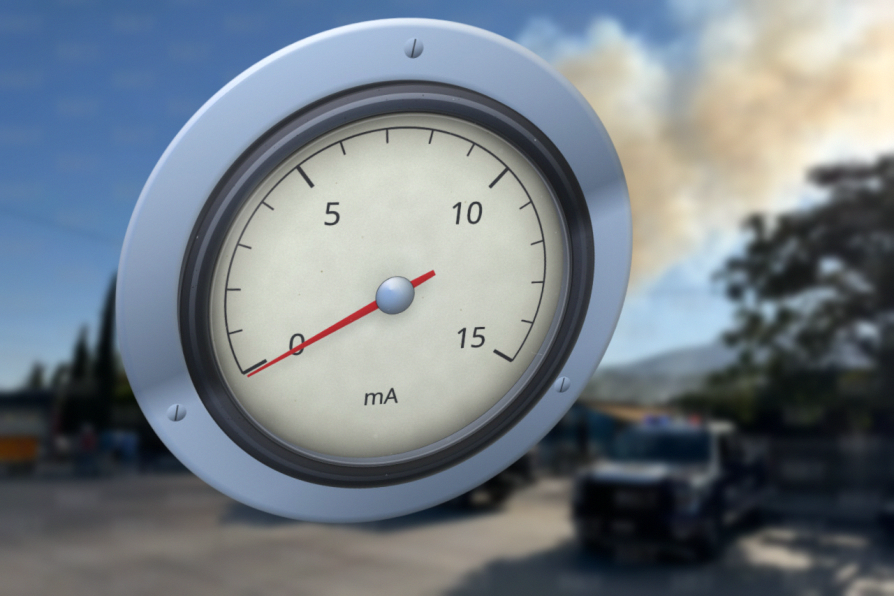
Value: 0mA
